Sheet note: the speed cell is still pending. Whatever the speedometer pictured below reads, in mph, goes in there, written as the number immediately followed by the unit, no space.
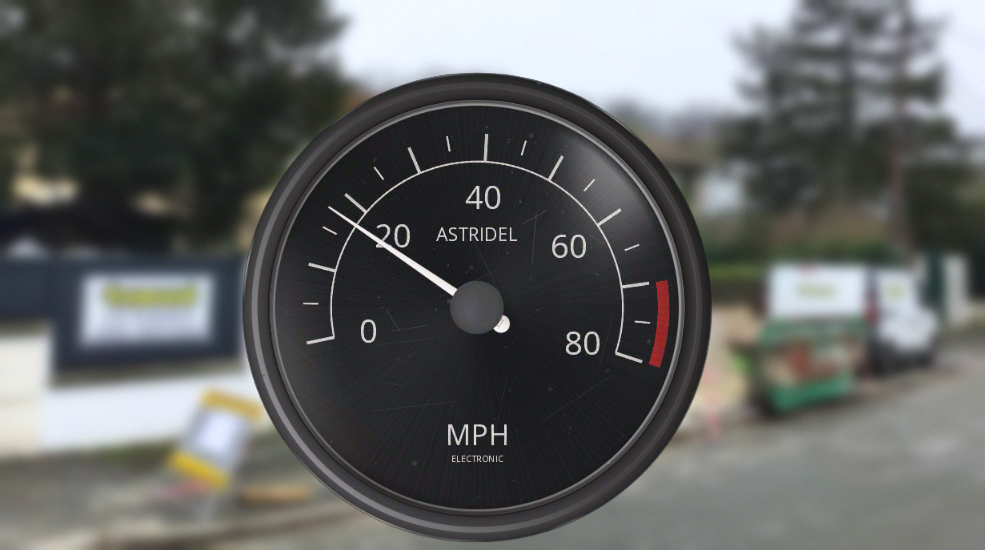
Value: 17.5mph
